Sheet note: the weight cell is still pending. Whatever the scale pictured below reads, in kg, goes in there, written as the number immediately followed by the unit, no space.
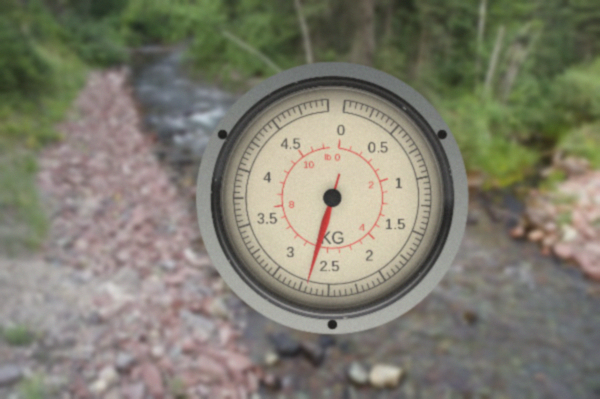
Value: 2.7kg
